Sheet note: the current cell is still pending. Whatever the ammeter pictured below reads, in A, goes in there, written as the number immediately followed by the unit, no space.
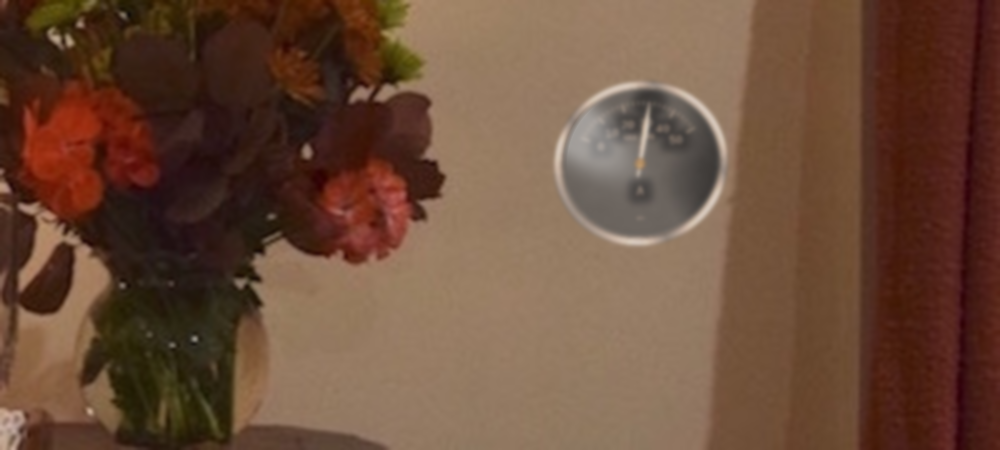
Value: 30A
